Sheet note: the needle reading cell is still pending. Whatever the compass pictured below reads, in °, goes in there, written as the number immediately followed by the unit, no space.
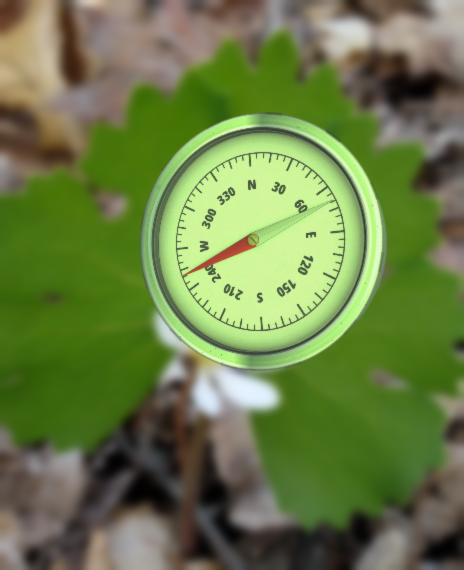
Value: 250°
